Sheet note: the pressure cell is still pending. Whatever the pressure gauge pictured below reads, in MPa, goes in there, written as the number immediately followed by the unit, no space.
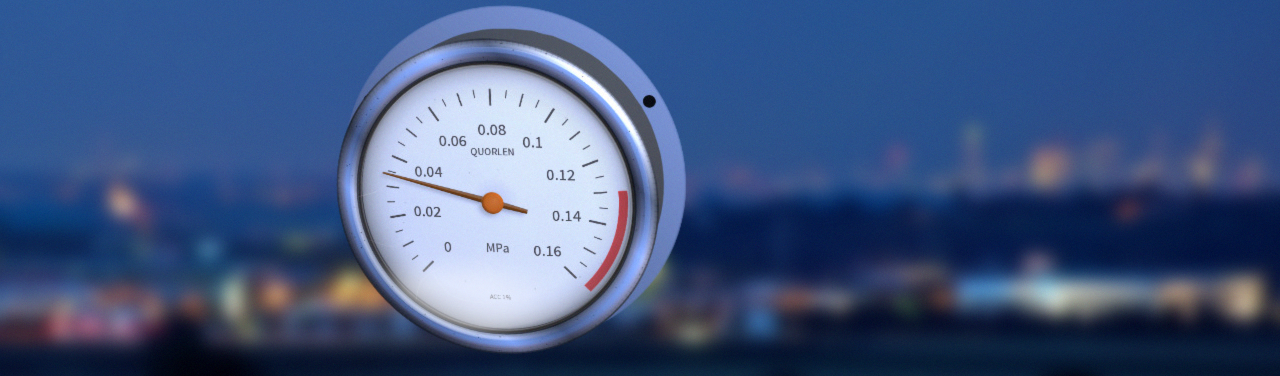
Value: 0.035MPa
